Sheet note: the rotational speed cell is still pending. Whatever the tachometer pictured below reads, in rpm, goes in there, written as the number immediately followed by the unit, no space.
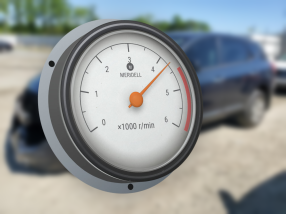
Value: 4250rpm
